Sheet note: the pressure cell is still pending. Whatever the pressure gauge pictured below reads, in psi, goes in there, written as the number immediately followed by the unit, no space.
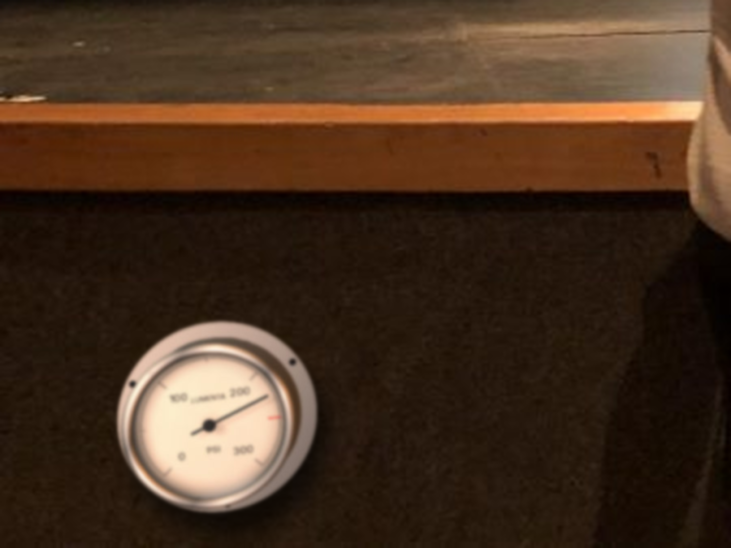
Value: 225psi
